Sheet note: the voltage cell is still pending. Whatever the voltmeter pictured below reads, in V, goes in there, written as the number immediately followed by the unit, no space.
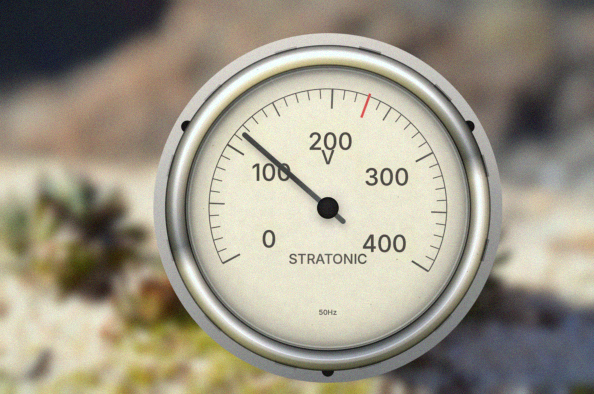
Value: 115V
